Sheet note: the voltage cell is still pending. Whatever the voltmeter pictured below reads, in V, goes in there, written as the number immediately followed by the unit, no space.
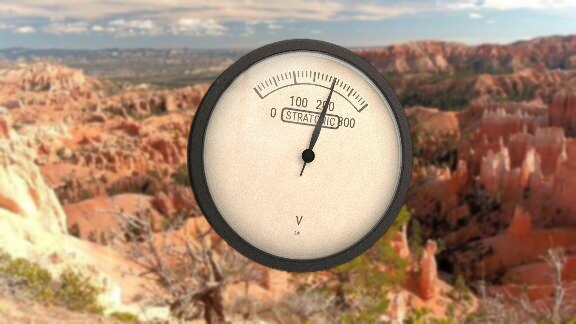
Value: 200V
